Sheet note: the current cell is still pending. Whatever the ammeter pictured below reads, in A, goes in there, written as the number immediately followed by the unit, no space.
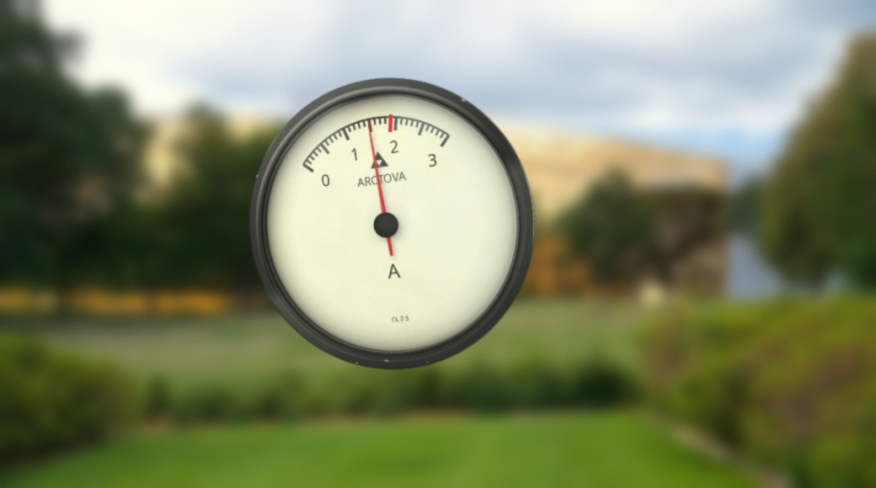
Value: 1.5A
